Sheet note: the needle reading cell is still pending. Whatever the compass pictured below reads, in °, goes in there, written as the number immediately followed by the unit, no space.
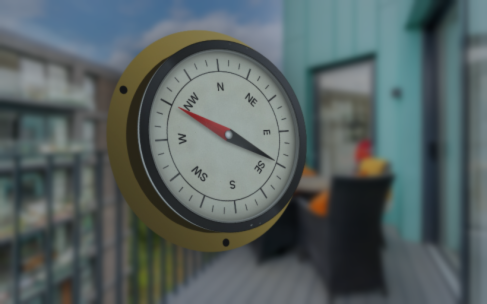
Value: 300°
